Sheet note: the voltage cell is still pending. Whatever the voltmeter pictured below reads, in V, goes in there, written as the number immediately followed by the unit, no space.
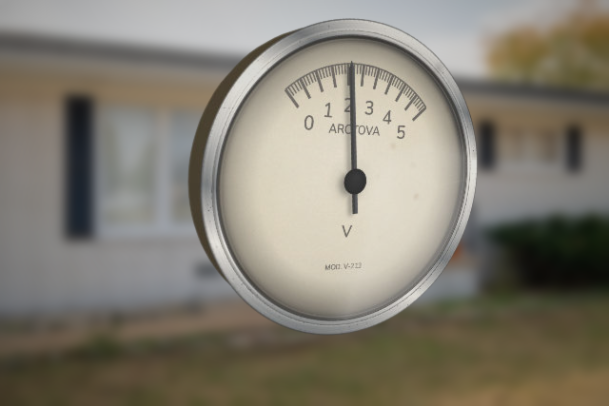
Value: 2V
